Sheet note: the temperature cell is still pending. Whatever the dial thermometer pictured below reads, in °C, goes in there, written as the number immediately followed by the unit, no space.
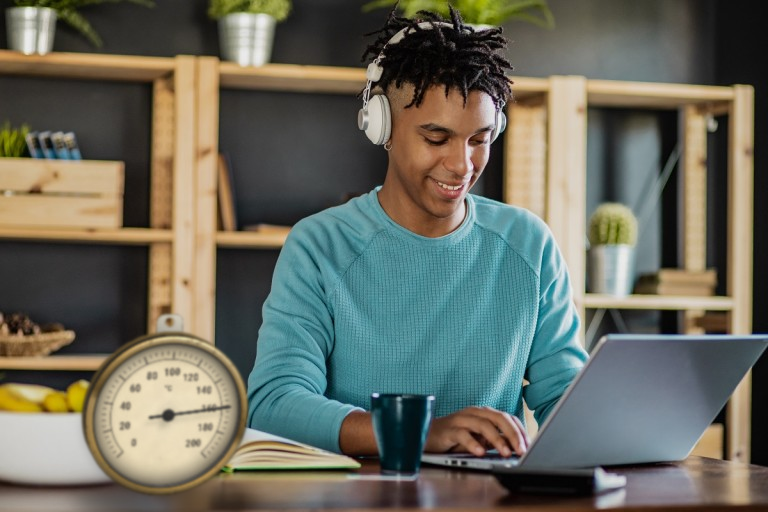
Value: 160°C
